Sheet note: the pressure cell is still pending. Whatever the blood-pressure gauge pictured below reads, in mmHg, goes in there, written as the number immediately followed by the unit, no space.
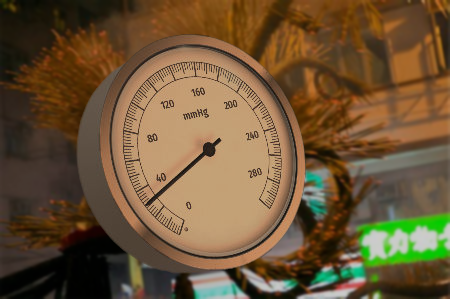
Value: 30mmHg
